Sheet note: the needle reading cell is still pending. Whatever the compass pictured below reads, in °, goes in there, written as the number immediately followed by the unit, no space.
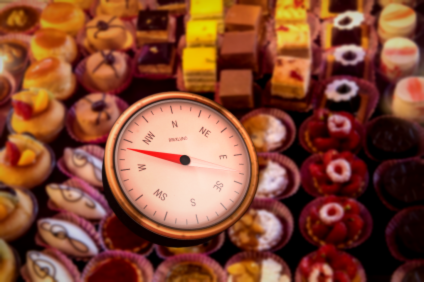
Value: 290°
